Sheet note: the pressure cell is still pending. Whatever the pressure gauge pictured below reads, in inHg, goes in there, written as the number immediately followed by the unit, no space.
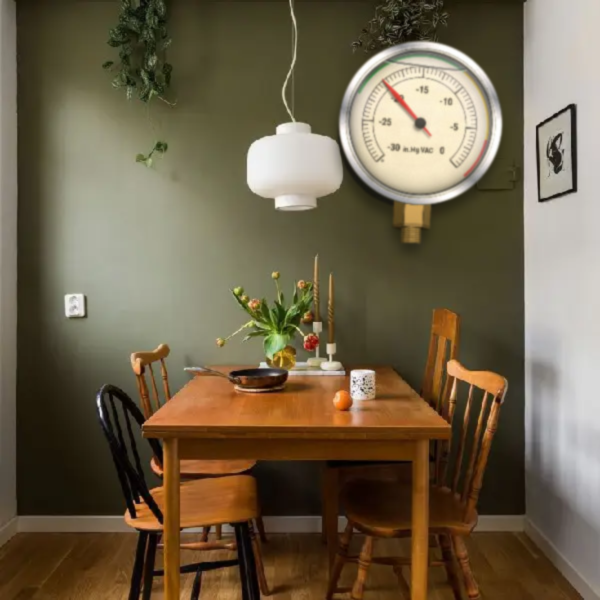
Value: -20inHg
